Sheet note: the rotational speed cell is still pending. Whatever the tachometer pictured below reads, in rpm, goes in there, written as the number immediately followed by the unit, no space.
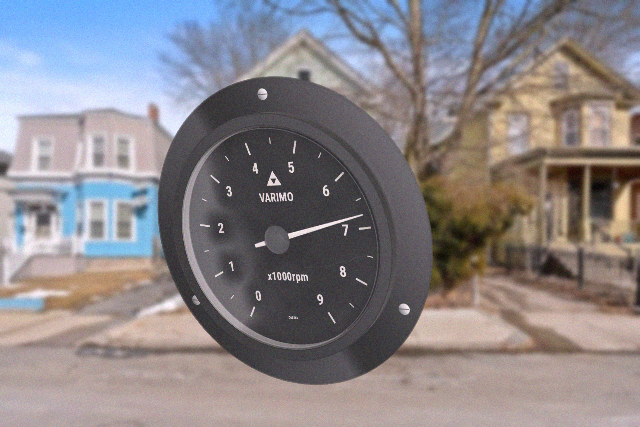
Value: 6750rpm
